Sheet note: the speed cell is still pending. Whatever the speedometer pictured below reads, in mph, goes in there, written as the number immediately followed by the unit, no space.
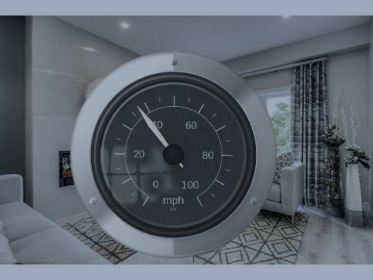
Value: 37.5mph
